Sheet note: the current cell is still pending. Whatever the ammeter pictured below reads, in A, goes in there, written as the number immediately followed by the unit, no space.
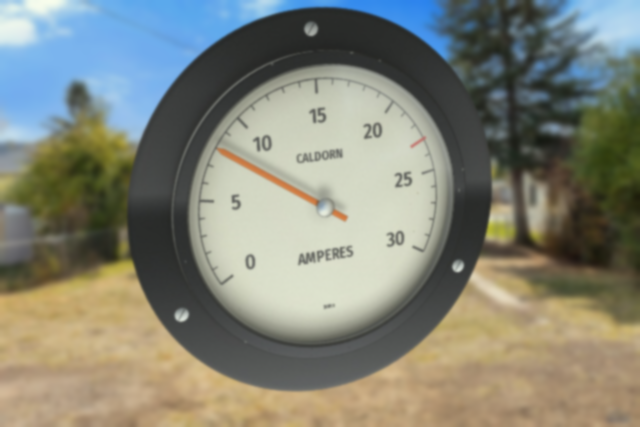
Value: 8A
